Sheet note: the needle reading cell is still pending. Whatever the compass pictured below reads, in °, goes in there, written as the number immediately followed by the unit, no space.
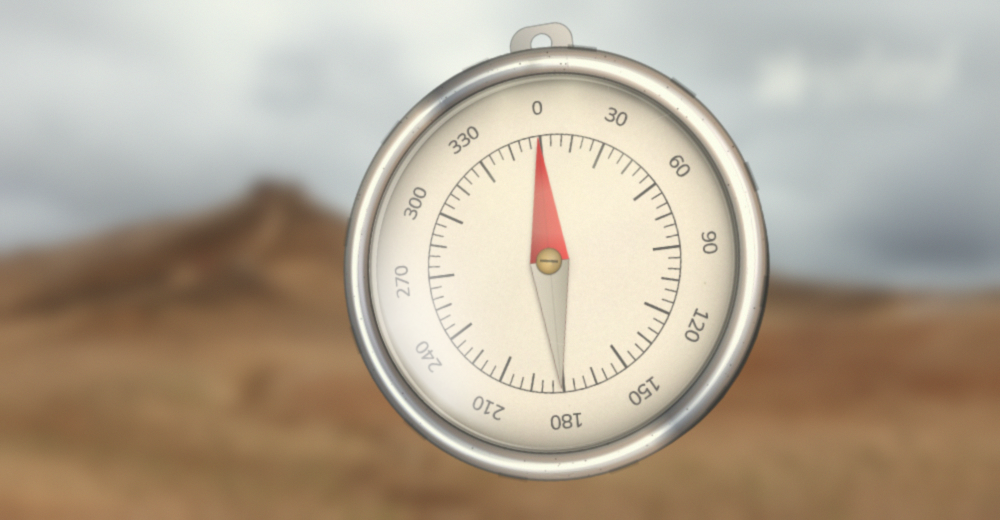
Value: 0°
